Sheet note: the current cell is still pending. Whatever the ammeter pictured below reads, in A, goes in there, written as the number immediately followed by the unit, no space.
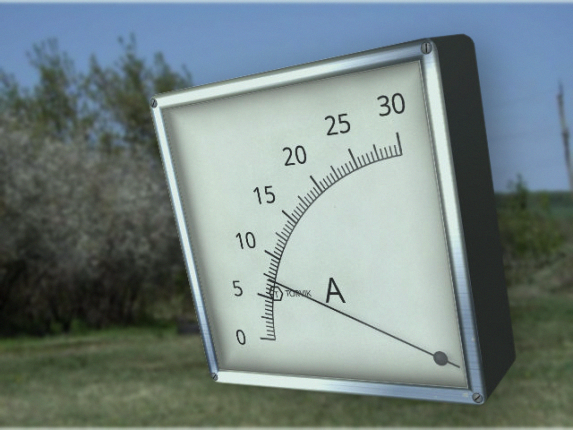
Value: 7.5A
